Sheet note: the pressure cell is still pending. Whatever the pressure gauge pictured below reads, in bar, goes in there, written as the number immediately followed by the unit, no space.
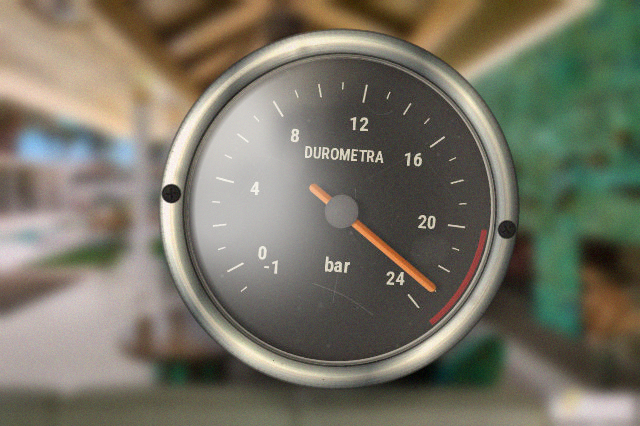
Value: 23bar
